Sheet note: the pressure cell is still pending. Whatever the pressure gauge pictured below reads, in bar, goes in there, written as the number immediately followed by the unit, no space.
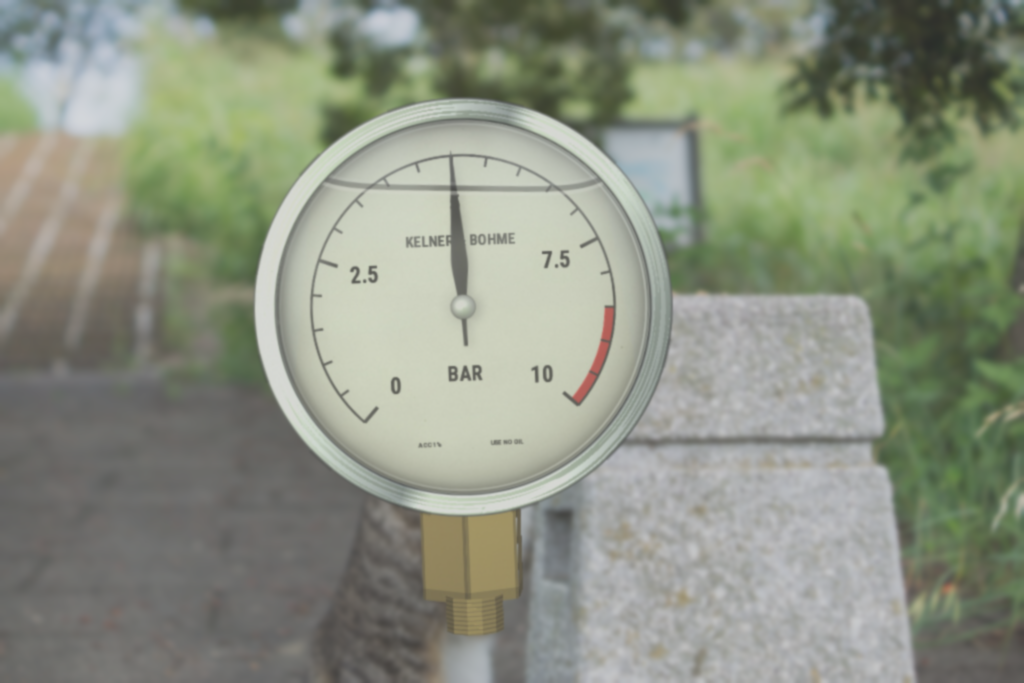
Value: 5bar
